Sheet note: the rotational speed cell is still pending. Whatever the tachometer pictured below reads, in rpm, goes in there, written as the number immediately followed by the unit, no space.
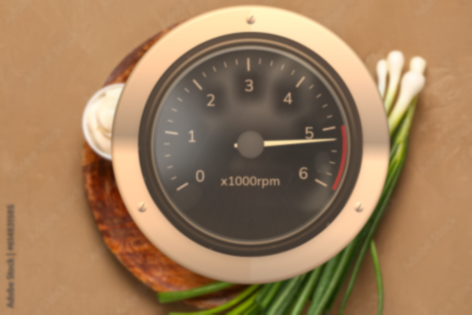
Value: 5200rpm
